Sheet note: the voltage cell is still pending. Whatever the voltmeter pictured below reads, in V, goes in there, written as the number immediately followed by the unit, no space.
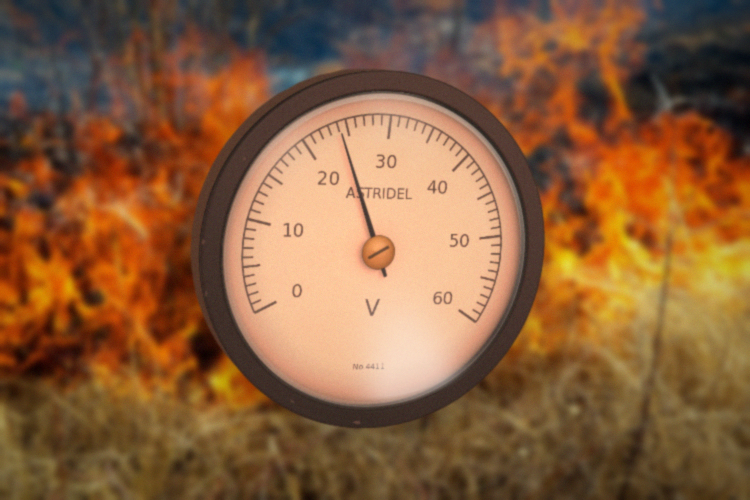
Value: 24V
